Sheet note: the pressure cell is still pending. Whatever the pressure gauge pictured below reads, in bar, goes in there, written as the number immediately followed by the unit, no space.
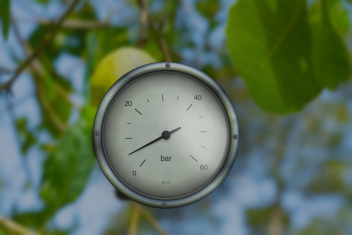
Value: 5bar
